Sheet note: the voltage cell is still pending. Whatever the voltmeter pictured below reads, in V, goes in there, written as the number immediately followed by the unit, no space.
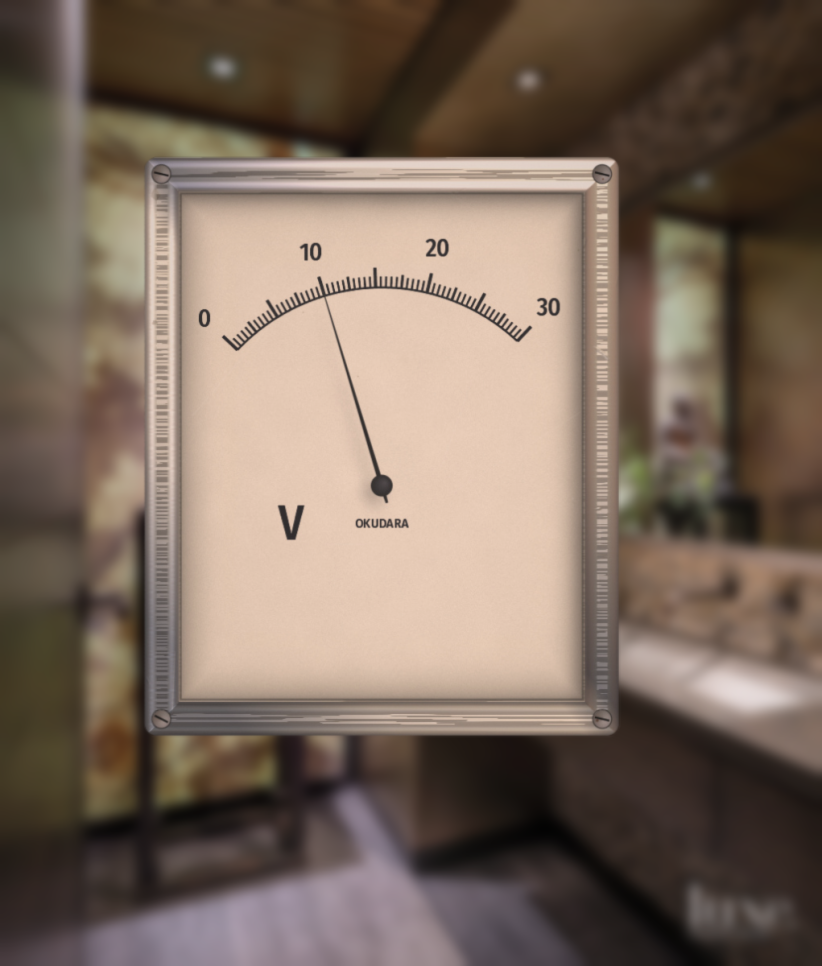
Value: 10V
